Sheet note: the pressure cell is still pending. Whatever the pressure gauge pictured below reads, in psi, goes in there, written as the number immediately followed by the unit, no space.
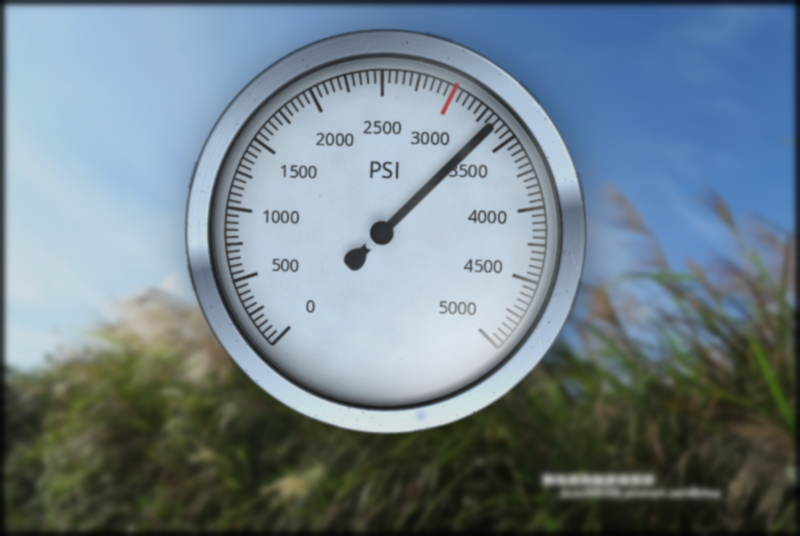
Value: 3350psi
